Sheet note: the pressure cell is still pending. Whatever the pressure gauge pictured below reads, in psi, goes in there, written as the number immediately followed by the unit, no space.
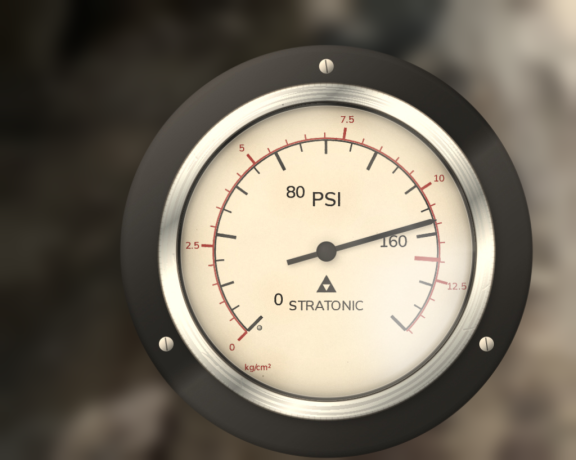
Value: 155psi
